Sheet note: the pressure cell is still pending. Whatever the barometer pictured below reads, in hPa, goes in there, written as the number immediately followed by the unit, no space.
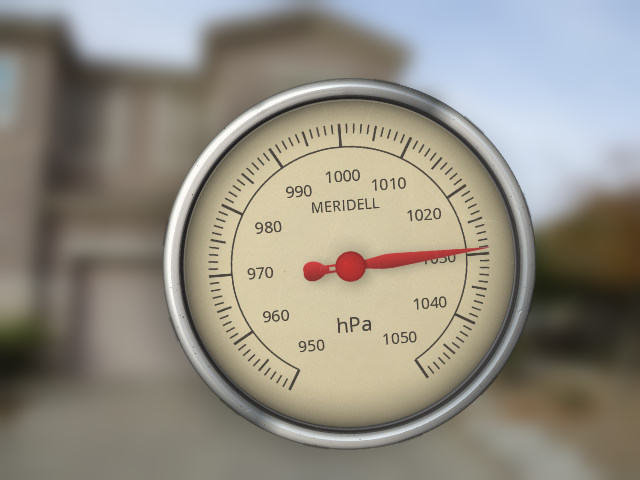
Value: 1029hPa
